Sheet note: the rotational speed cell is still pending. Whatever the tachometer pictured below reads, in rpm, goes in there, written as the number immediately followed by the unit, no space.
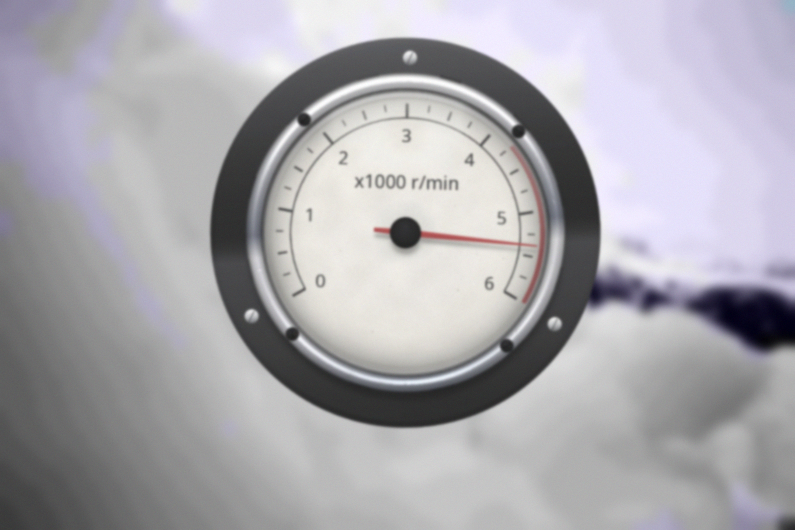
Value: 5375rpm
